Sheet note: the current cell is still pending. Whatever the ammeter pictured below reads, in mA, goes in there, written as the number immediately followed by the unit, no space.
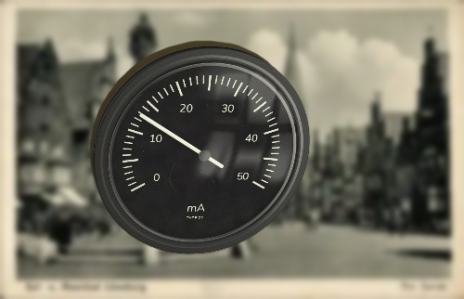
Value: 13mA
